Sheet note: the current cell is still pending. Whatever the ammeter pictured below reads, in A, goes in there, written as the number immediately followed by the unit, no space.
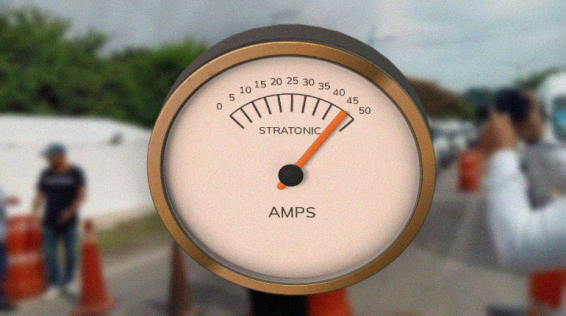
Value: 45A
